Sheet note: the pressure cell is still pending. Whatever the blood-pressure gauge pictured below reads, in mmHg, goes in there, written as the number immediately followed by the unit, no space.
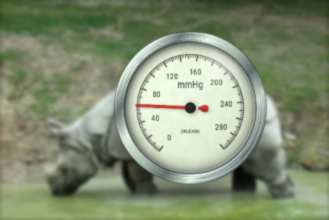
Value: 60mmHg
